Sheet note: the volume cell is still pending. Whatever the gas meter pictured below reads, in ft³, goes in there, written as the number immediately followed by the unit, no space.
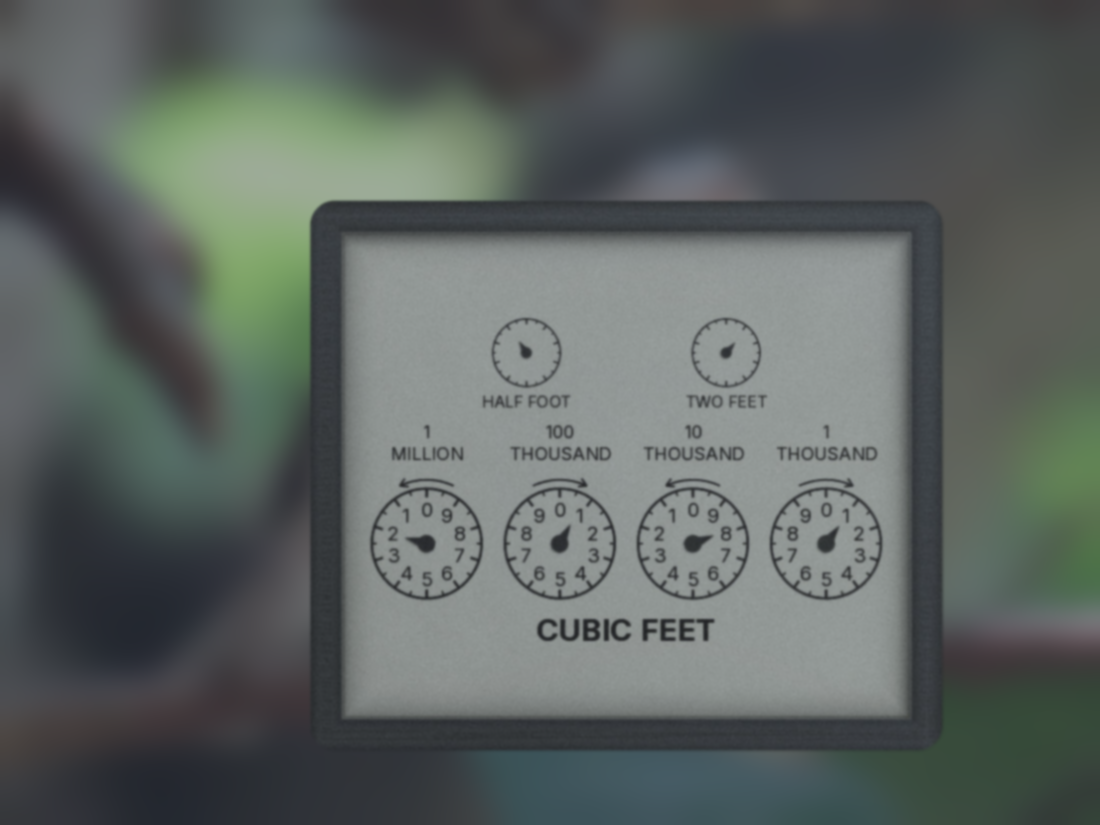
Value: 208100ft³
